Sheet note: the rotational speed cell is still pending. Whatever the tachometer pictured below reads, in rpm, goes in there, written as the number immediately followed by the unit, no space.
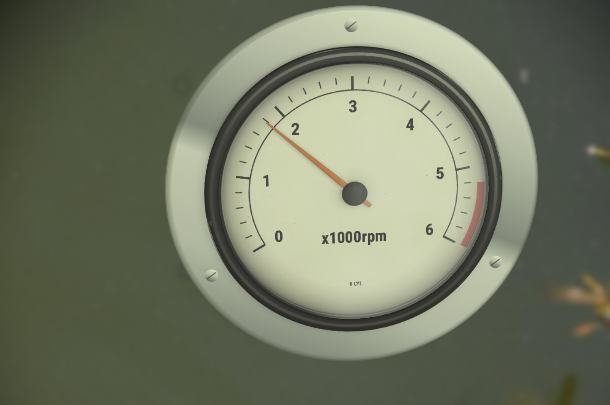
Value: 1800rpm
